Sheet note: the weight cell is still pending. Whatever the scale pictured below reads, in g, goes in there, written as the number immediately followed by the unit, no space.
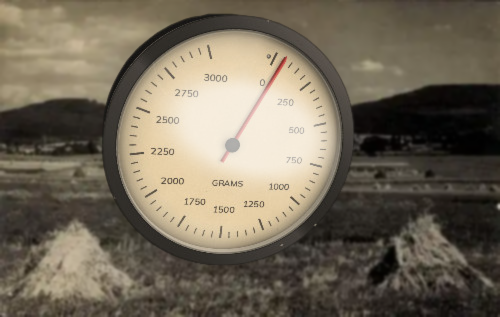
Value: 50g
